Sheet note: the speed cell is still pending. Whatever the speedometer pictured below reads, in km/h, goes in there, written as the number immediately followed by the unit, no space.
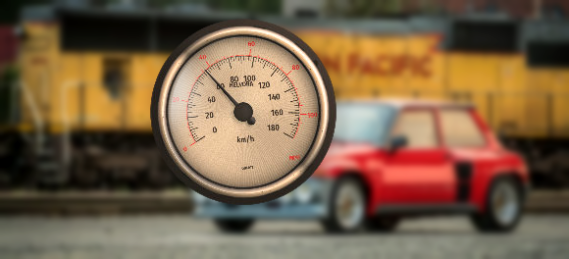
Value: 60km/h
